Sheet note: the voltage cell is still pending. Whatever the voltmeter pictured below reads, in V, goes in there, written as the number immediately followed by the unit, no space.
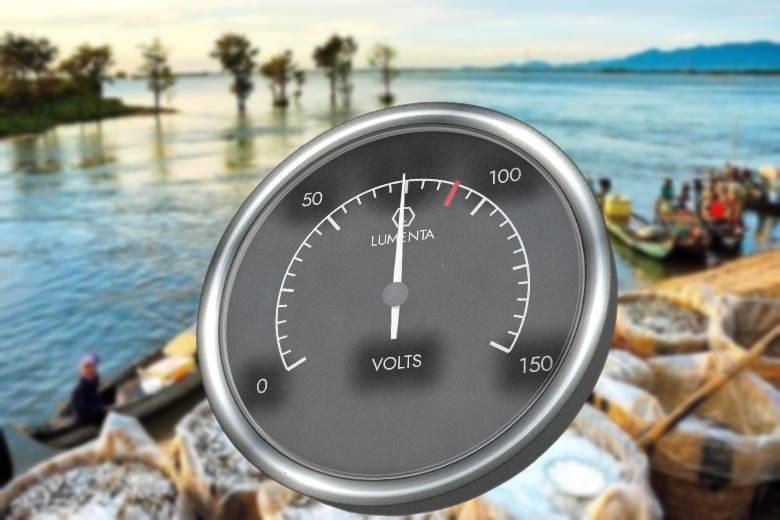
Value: 75V
